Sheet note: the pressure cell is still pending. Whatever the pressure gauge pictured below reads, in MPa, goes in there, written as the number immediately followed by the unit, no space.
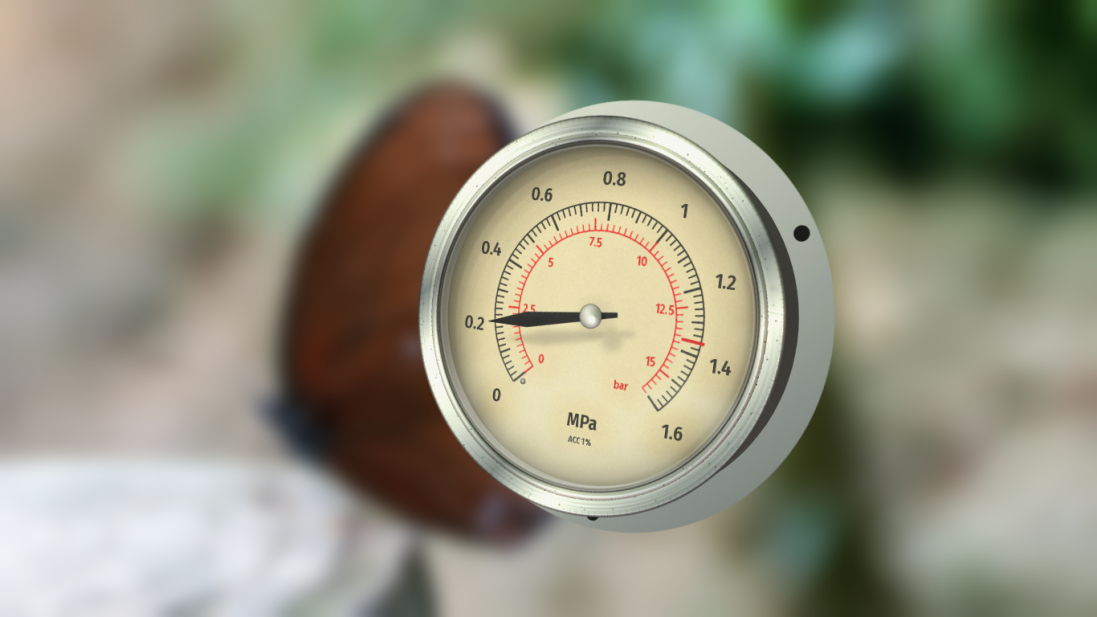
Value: 0.2MPa
